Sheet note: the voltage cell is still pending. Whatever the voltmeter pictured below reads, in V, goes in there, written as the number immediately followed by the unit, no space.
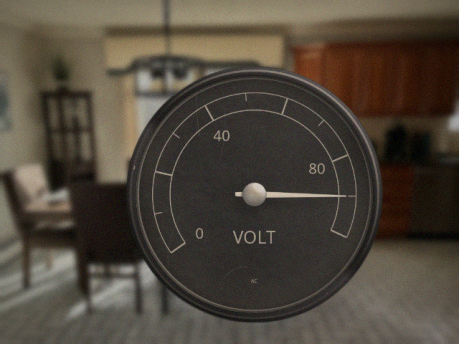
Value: 90V
